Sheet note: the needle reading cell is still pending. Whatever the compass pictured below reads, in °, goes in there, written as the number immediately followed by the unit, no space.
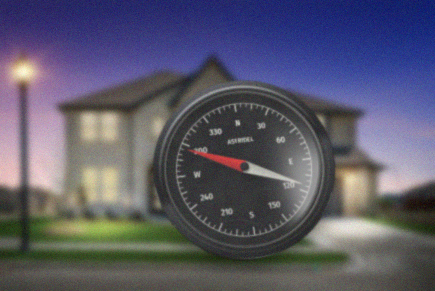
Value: 295°
